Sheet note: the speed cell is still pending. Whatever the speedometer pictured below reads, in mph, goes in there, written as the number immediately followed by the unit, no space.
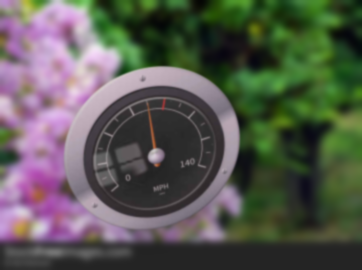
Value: 70mph
